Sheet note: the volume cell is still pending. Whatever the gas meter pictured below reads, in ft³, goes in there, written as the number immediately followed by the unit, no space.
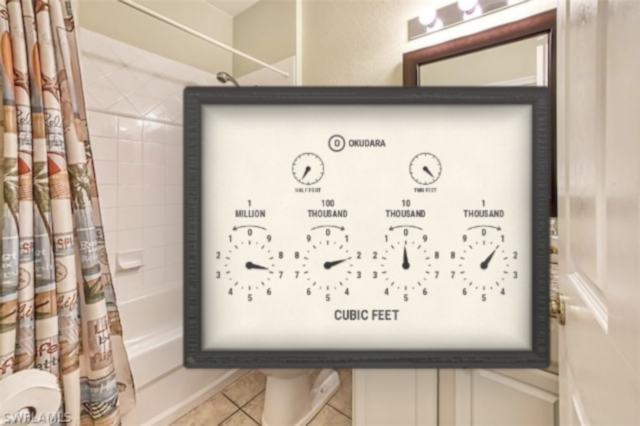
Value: 720100ft³
